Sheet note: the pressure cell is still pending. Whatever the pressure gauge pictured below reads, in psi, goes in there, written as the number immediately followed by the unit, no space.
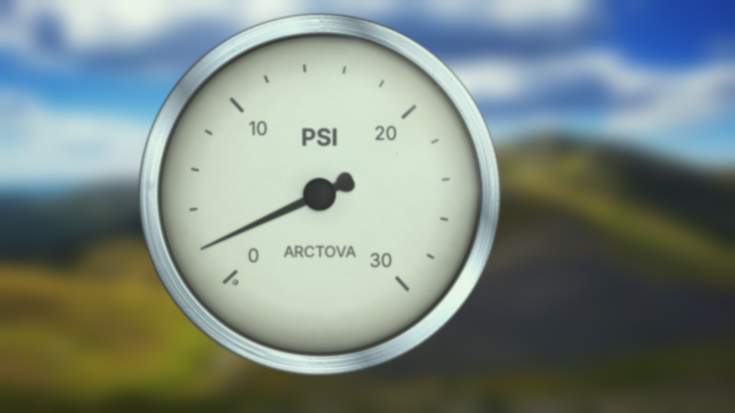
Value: 2psi
